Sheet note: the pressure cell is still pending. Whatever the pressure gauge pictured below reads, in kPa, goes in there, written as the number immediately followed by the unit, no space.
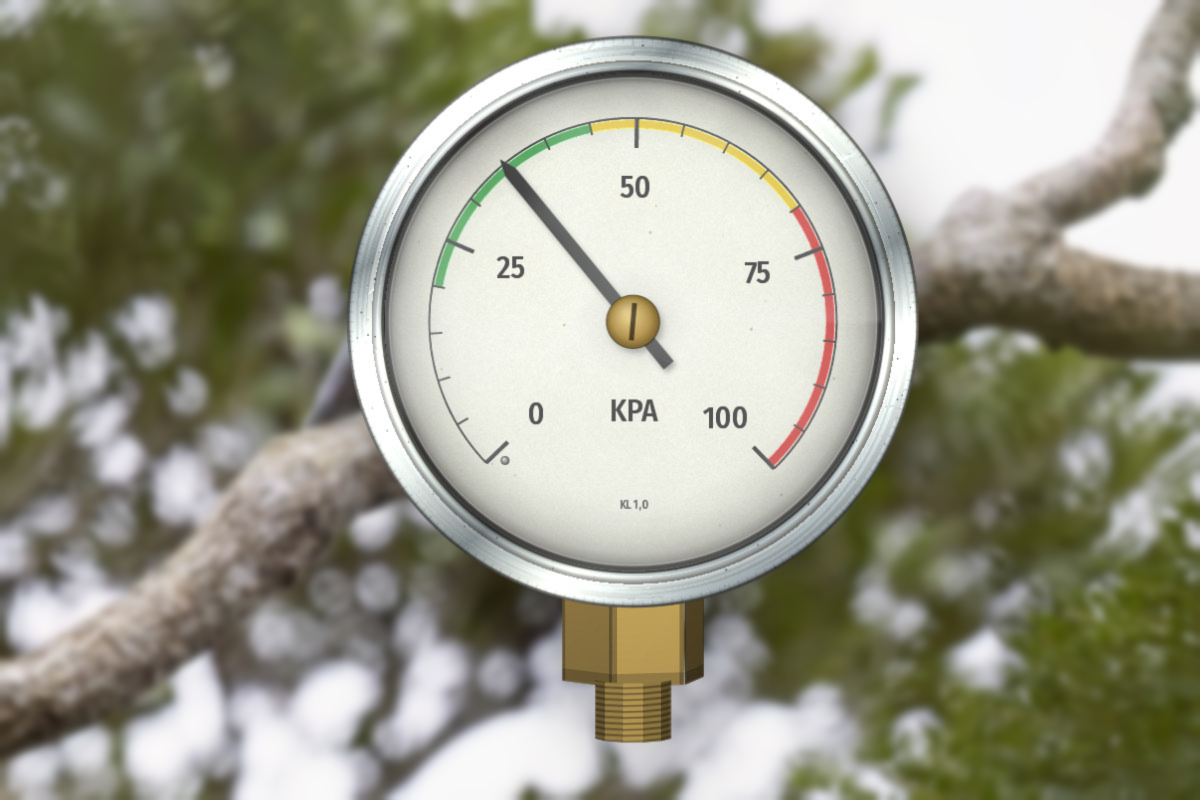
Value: 35kPa
